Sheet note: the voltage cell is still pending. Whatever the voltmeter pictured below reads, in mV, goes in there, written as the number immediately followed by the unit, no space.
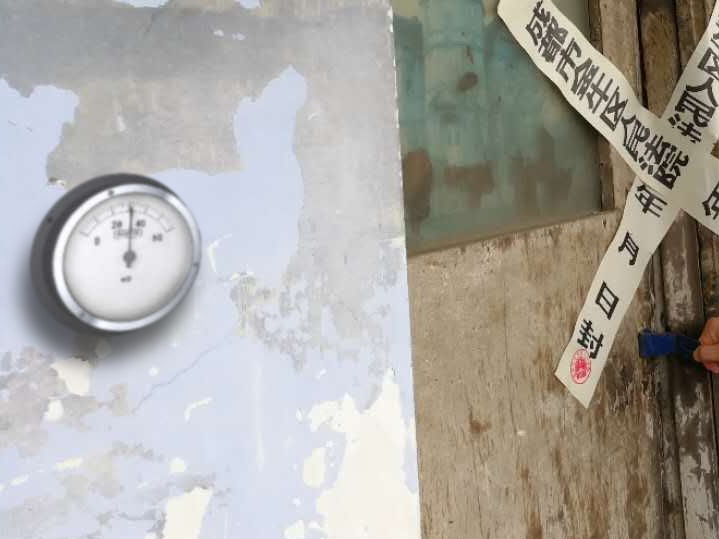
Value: 30mV
